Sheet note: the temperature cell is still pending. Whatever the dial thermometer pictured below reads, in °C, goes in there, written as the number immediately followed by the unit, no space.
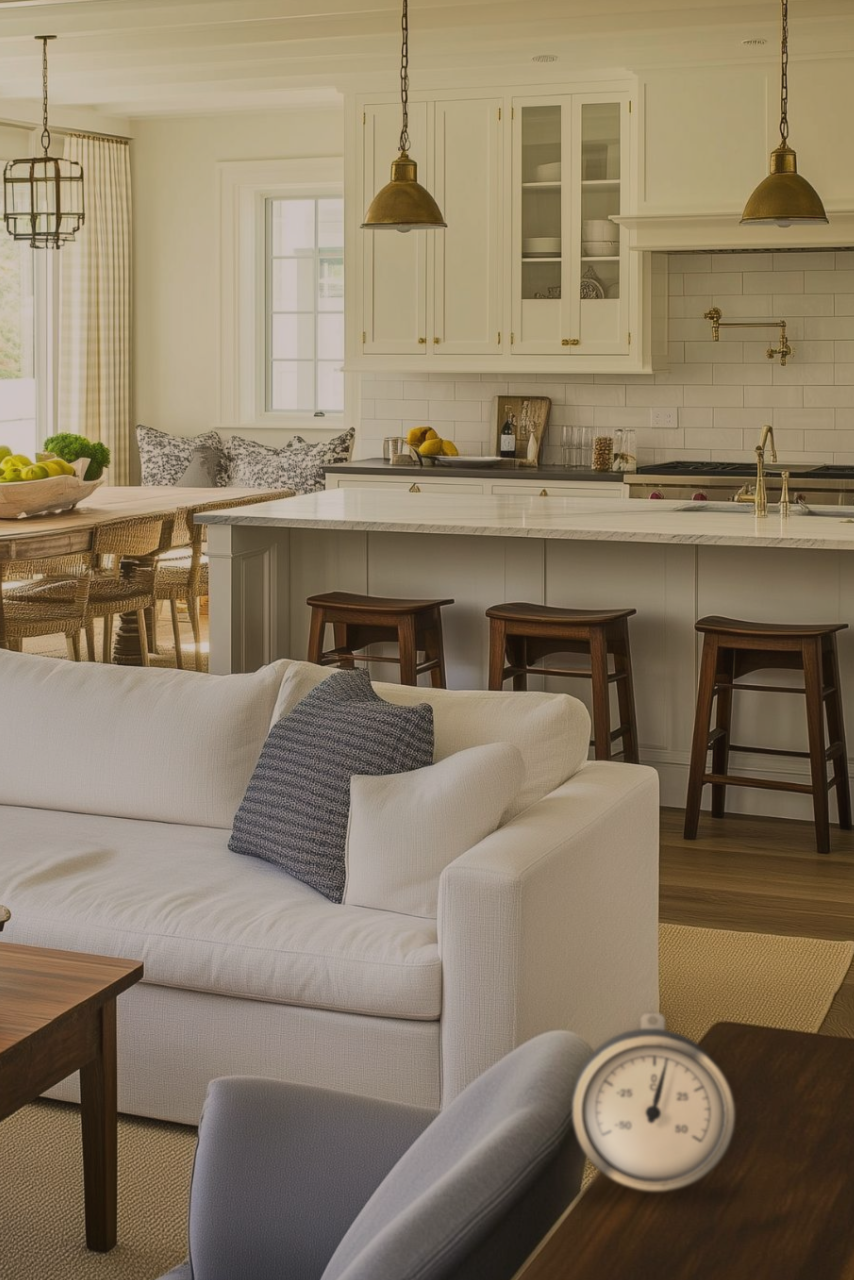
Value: 5°C
